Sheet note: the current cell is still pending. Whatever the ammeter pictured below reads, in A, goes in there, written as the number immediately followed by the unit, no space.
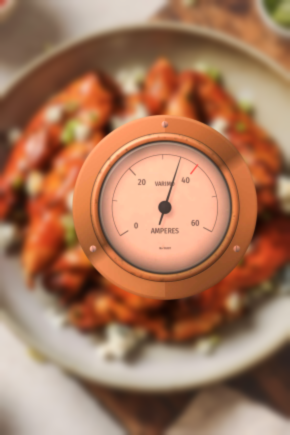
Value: 35A
